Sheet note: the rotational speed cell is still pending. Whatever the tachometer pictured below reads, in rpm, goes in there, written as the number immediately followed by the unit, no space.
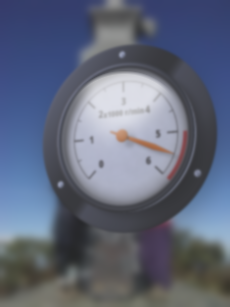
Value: 5500rpm
